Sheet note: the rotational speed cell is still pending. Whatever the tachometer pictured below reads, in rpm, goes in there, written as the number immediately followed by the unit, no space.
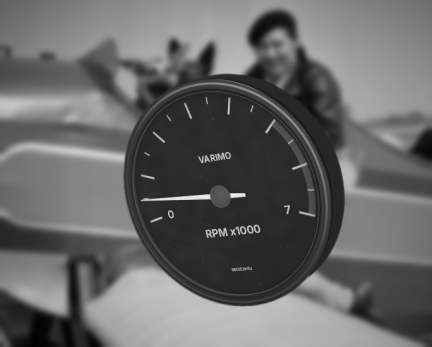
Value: 500rpm
